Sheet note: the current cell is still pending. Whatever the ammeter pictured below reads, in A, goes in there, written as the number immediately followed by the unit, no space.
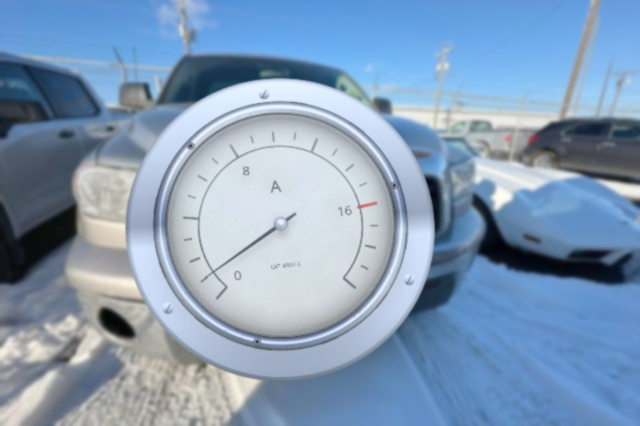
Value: 1A
